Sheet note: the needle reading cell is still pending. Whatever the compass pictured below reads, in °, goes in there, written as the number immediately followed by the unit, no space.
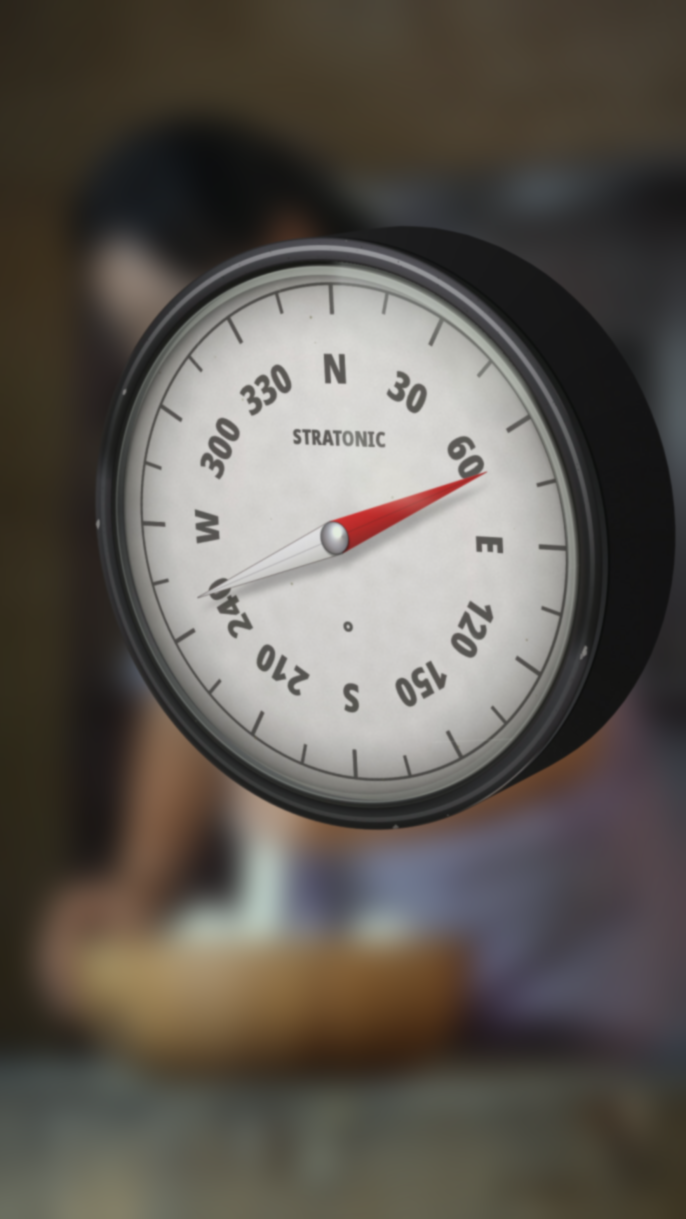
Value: 67.5°
